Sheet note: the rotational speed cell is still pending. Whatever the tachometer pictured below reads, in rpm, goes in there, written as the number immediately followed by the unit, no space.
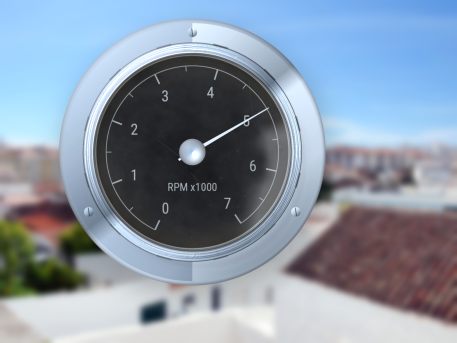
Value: 5000rpm
